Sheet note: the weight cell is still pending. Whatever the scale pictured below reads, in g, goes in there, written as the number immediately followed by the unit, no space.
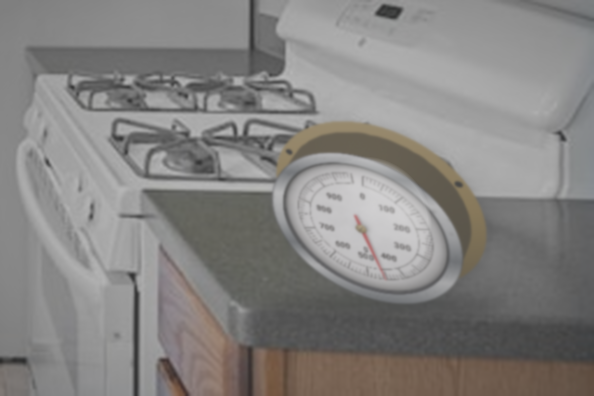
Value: 450g
